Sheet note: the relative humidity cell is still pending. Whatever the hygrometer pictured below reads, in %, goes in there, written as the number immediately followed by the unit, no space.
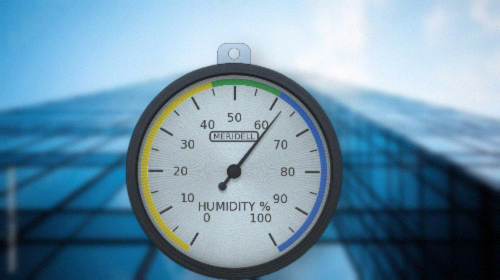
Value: 62.5%
